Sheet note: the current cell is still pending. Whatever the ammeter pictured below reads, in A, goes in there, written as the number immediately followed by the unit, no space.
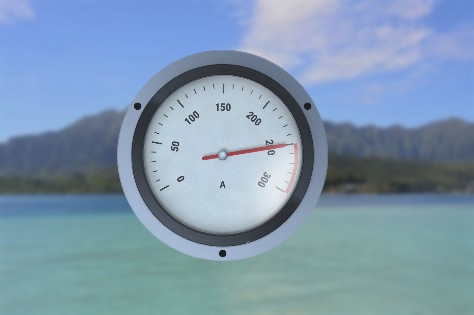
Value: 250A
